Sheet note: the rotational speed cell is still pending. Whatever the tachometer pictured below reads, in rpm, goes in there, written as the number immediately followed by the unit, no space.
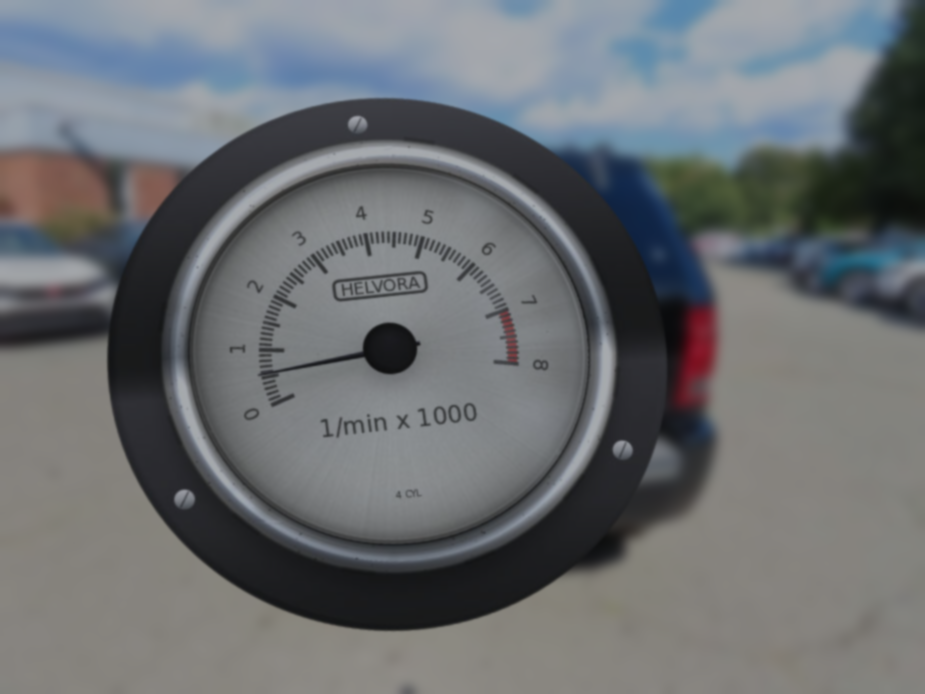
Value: 500rpm
